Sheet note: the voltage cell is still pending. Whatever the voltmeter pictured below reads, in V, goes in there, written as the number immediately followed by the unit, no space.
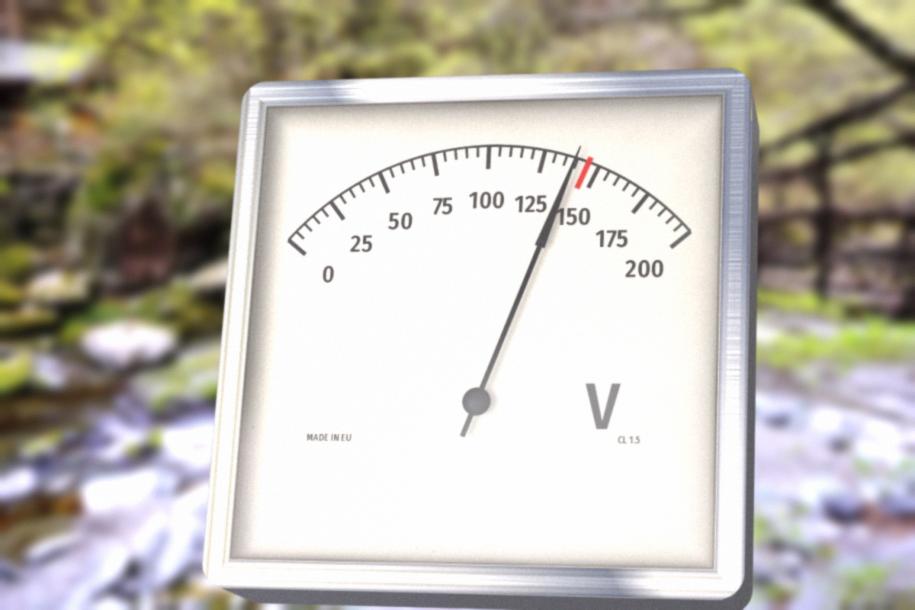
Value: 140V
